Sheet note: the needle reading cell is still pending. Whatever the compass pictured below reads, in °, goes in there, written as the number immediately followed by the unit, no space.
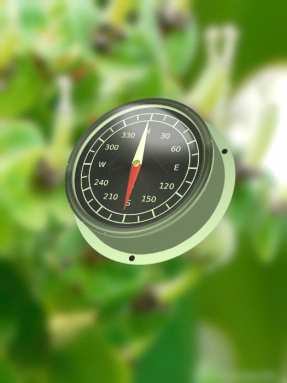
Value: 180°
